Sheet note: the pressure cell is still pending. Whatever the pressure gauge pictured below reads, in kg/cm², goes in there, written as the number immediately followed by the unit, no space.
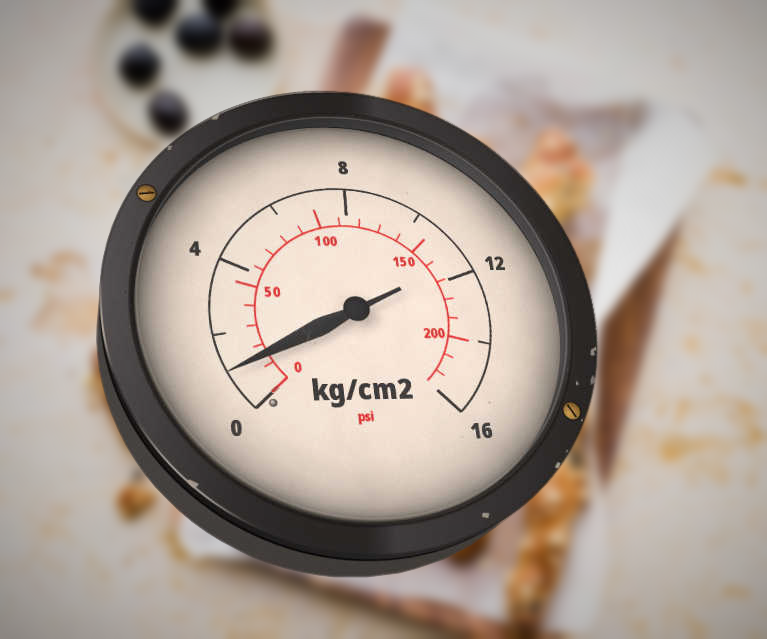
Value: 1kg/cm²
